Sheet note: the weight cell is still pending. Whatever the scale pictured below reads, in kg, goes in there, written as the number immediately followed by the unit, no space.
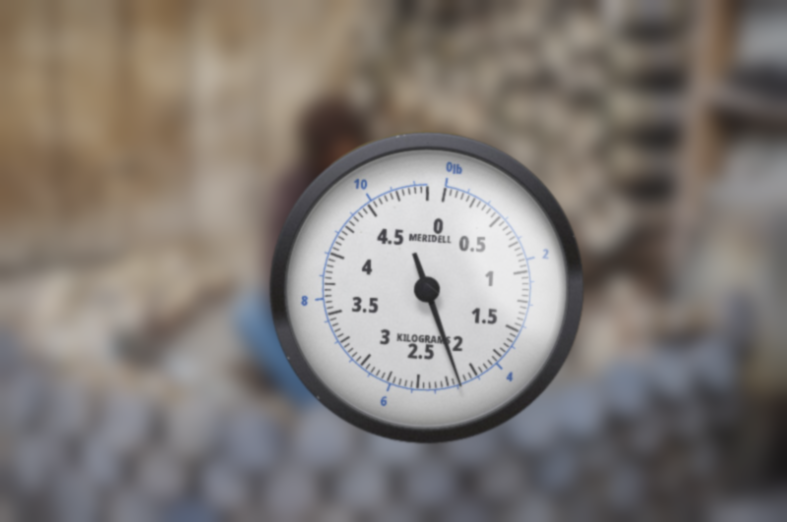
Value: 2.15kg
